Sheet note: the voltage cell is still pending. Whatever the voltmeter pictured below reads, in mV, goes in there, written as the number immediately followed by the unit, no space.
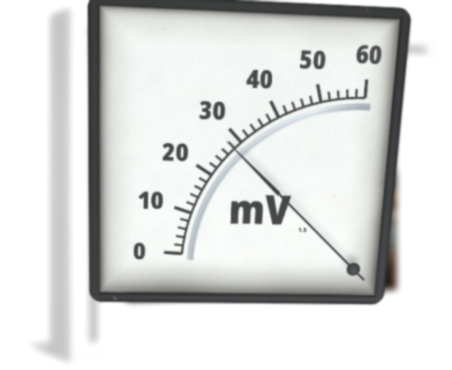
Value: 28mV
